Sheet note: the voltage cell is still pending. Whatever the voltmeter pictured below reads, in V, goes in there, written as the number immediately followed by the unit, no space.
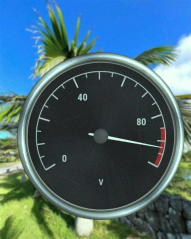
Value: 92.5V
